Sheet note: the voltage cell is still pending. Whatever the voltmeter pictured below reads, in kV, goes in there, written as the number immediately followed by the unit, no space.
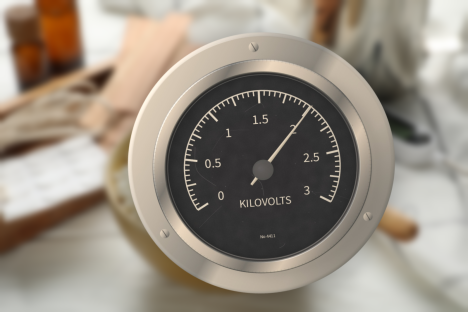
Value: 2kV
